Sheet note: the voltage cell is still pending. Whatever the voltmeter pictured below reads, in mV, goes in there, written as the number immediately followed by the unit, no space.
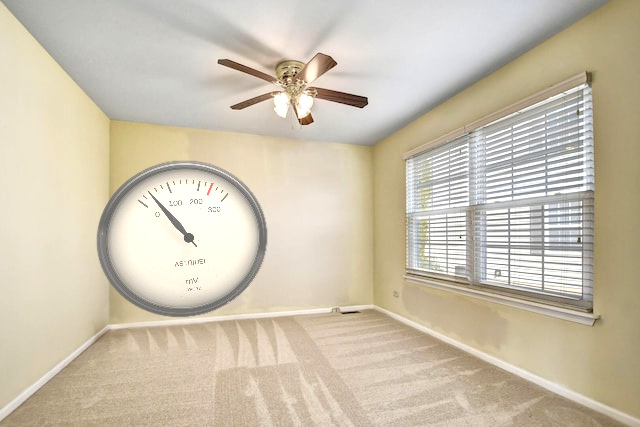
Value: 40mV
